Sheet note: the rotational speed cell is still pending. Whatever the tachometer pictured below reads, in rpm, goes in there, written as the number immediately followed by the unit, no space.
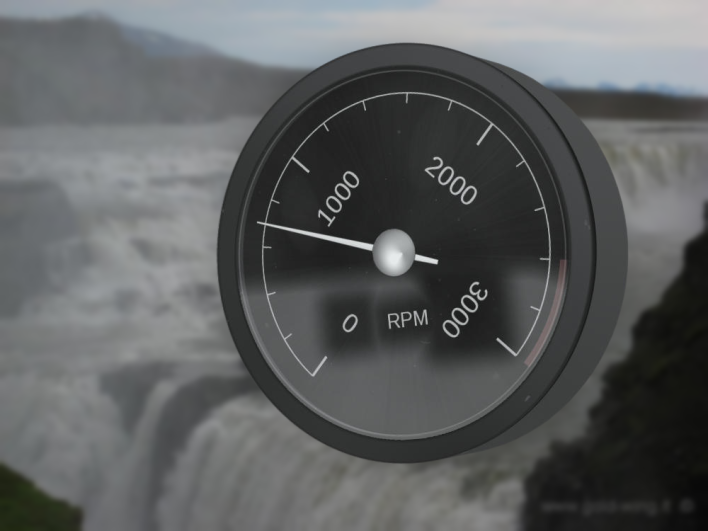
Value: 700rpm
